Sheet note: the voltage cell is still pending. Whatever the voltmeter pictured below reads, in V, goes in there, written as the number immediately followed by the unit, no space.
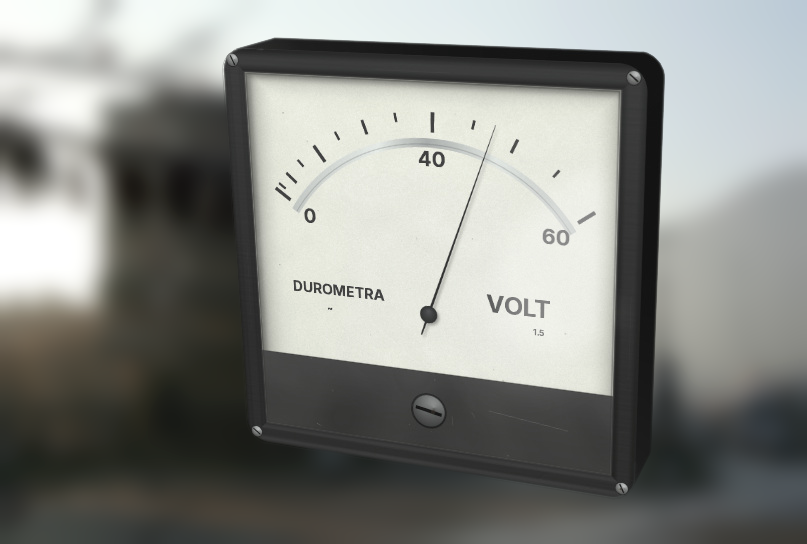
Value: 47.5V
